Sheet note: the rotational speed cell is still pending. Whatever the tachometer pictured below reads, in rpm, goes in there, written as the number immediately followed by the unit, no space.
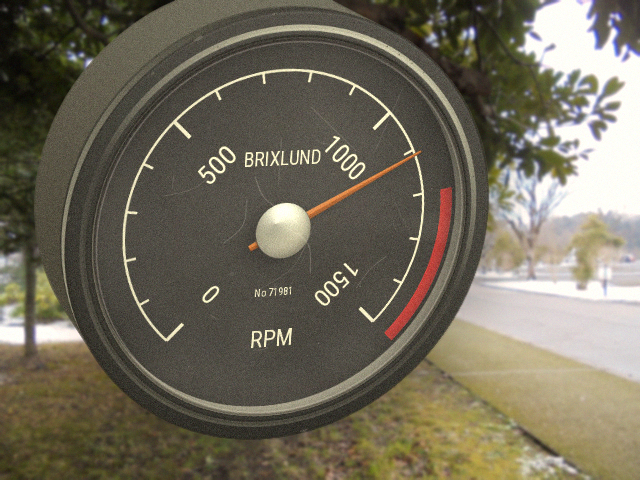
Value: 1100rpm
